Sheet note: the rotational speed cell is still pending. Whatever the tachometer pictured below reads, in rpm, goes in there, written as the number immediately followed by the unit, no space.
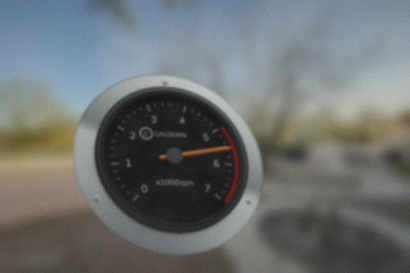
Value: 5600rpm
